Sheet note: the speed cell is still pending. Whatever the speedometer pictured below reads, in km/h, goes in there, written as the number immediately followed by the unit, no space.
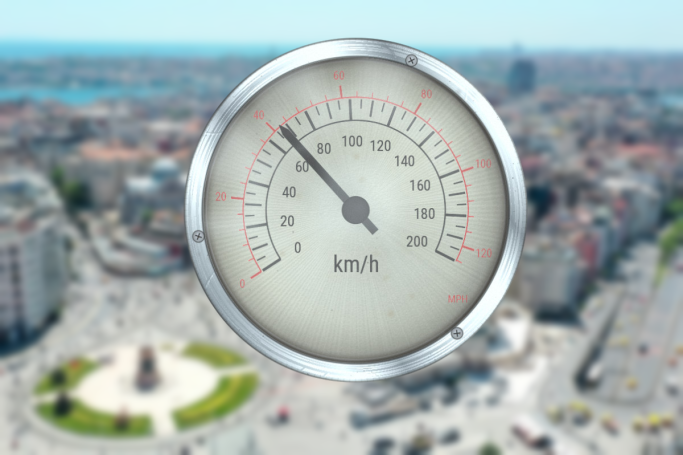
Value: 67.5km/h
